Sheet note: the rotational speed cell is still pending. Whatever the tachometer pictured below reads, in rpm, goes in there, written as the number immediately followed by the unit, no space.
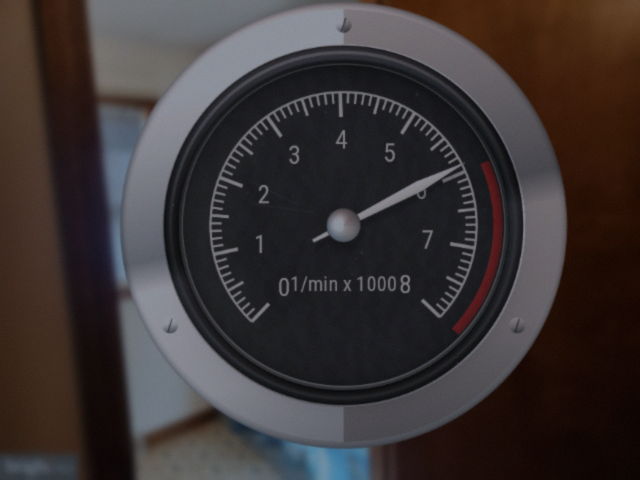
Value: 5900rpm
